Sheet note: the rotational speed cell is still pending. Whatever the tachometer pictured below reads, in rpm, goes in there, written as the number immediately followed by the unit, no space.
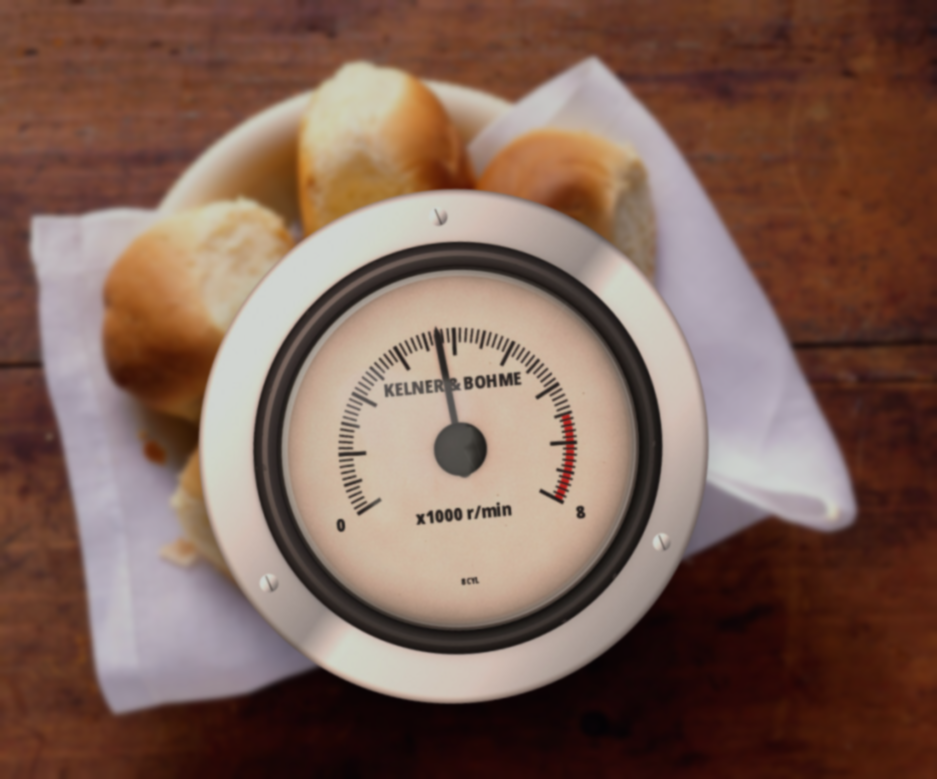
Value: 3700rpm
